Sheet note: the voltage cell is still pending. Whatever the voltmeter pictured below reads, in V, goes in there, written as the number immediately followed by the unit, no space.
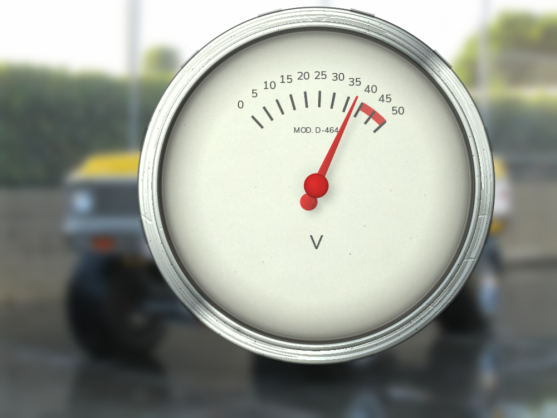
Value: 37.5V
